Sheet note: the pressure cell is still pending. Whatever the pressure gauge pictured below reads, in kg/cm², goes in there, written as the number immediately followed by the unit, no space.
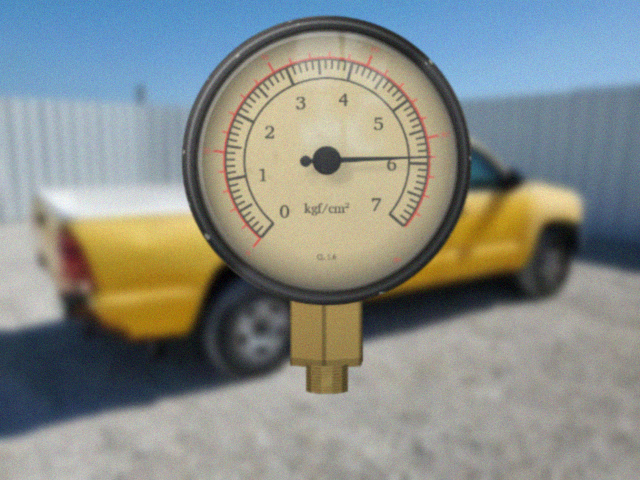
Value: 5.9kg/cm²
